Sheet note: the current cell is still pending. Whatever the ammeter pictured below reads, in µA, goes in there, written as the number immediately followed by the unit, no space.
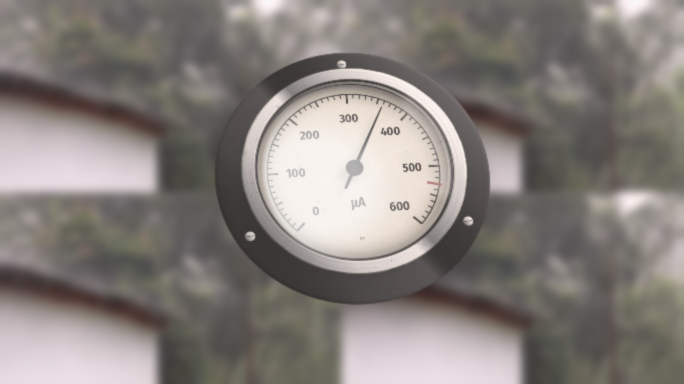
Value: 360µA
